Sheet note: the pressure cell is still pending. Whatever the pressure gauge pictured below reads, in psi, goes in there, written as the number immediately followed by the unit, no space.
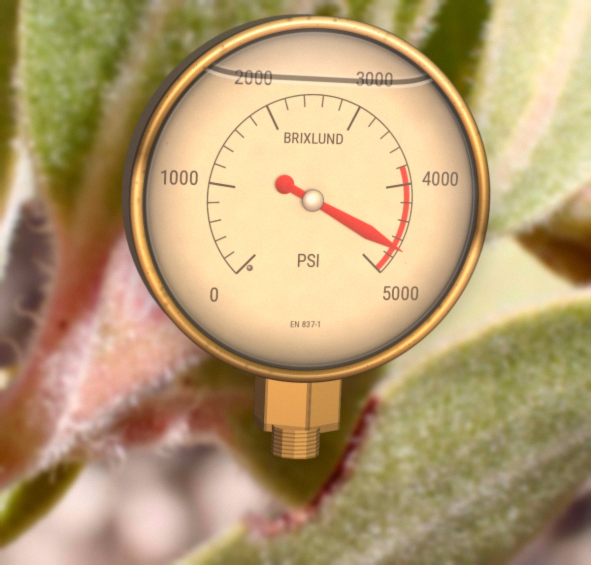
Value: 4700psi
